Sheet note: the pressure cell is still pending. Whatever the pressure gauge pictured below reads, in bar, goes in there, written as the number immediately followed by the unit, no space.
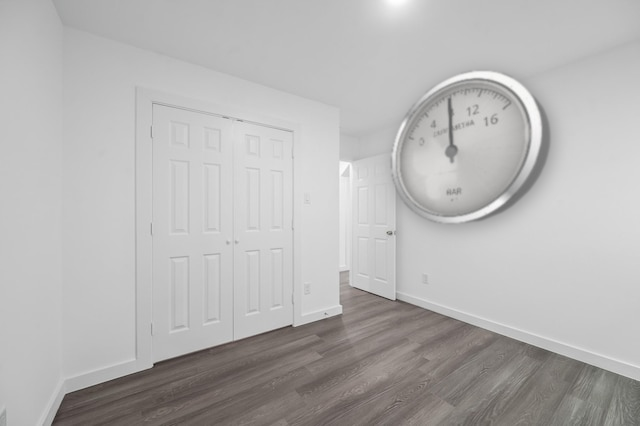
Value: 8bar
